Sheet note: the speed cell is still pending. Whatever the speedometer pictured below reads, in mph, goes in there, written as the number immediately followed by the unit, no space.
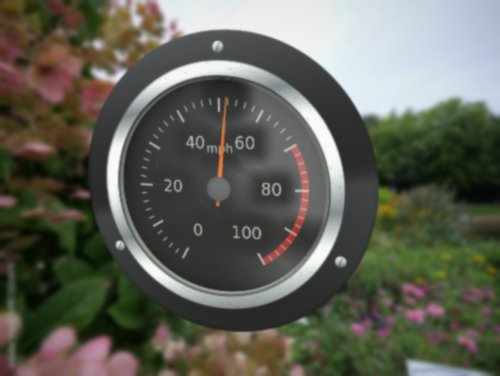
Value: 52mph
